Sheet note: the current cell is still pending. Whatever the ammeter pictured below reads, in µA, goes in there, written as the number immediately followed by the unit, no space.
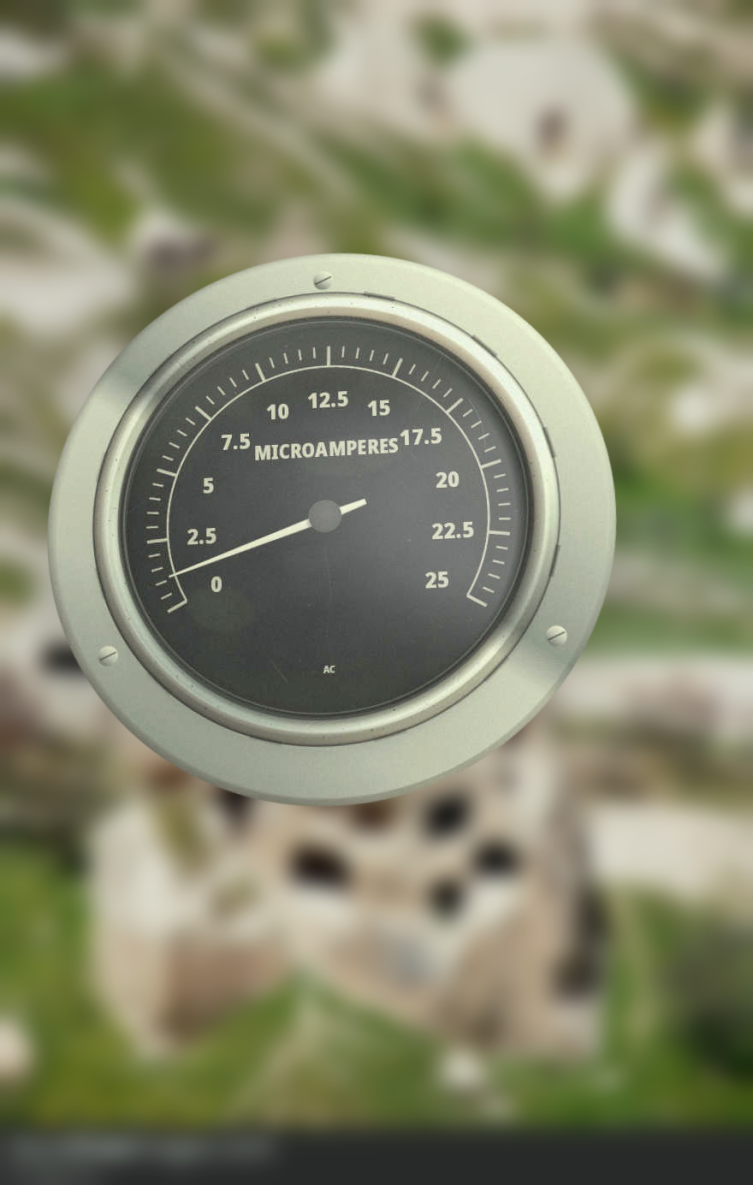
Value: 1µA
